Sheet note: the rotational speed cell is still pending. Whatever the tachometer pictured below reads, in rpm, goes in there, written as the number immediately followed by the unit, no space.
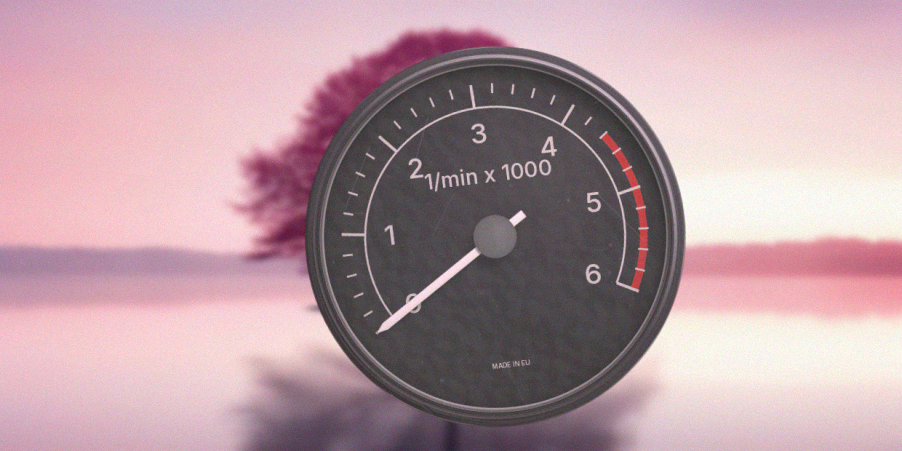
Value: 0rpm
